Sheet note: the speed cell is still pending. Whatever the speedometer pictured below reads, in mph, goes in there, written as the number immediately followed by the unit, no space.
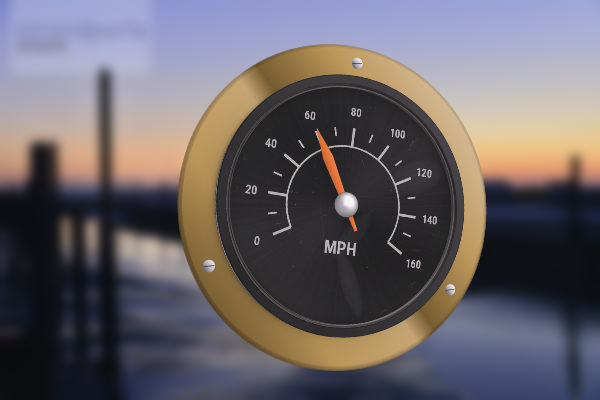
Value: 60mph
